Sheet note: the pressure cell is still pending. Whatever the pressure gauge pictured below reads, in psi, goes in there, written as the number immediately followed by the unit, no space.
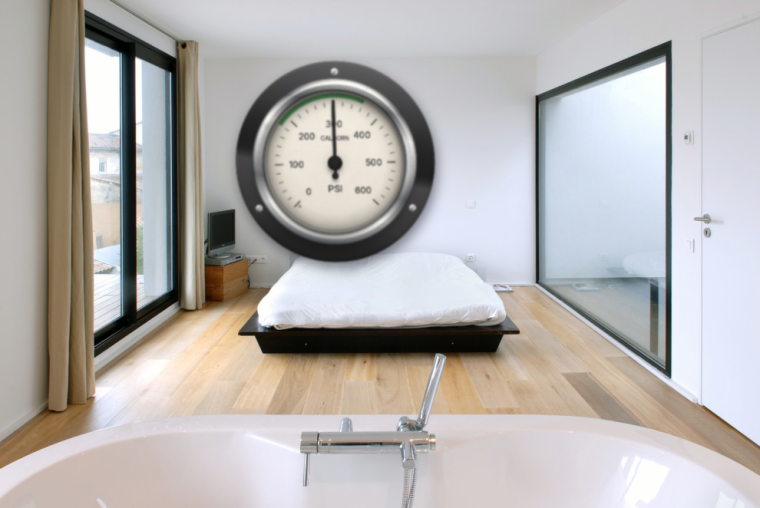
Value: 300psi
